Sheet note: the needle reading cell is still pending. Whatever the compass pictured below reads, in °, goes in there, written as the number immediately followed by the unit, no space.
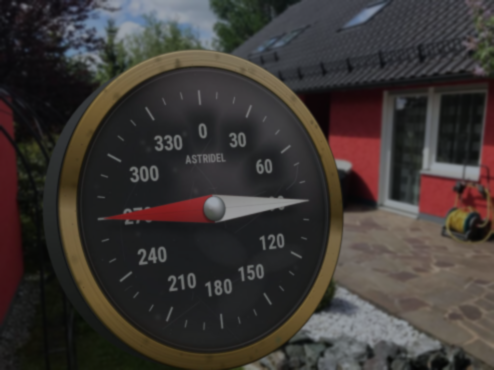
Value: 270°
